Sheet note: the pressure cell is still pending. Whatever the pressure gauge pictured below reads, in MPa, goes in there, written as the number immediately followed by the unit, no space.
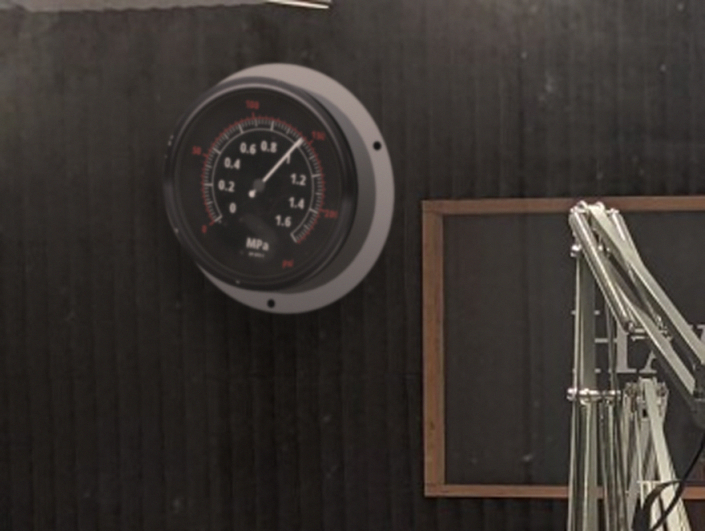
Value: 1MPa
